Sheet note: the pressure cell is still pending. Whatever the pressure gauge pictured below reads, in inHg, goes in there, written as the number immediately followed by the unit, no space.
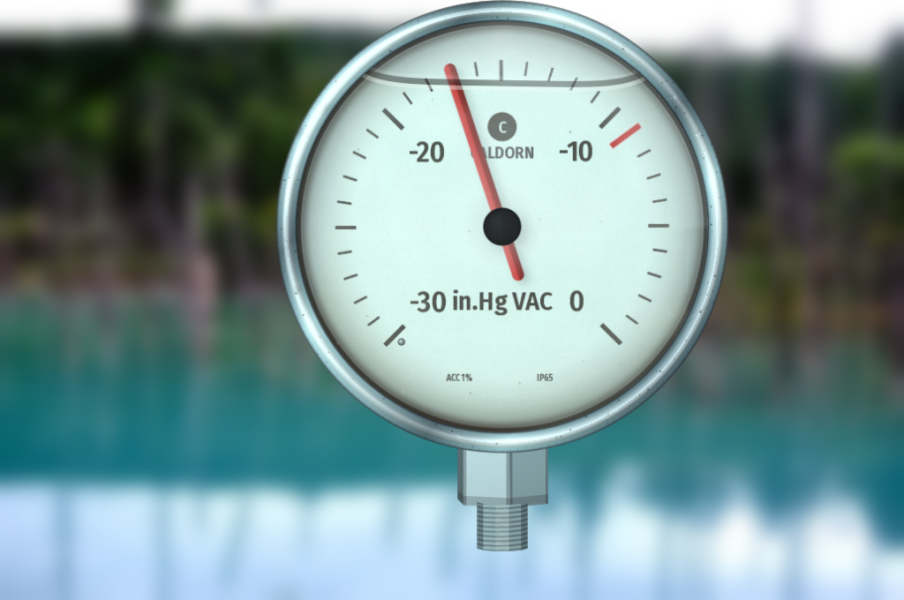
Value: -17inHg
